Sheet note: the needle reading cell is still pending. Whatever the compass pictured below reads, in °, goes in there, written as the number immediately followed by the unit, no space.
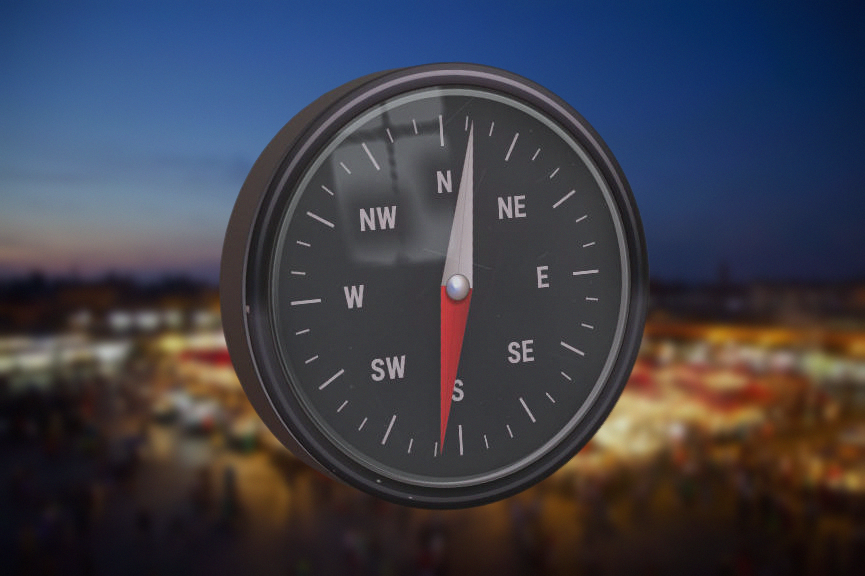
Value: 190°
